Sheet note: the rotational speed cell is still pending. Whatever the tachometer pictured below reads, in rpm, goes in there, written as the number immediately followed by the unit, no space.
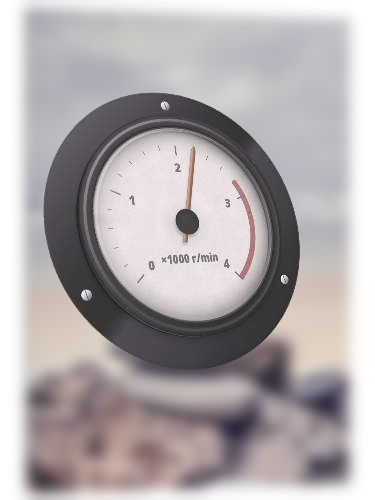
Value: 2200rpm
